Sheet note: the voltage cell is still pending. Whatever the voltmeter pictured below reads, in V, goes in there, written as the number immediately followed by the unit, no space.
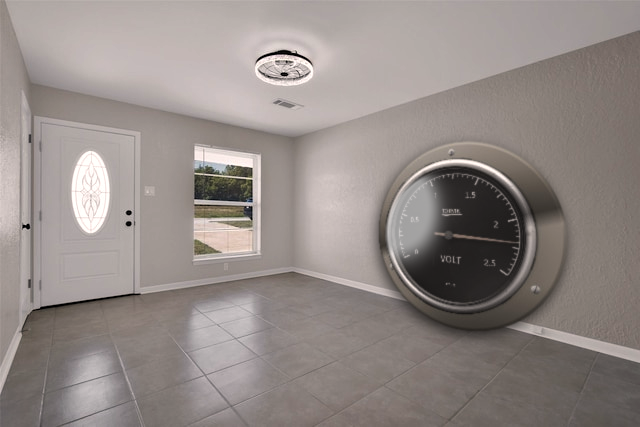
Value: 2.2V
